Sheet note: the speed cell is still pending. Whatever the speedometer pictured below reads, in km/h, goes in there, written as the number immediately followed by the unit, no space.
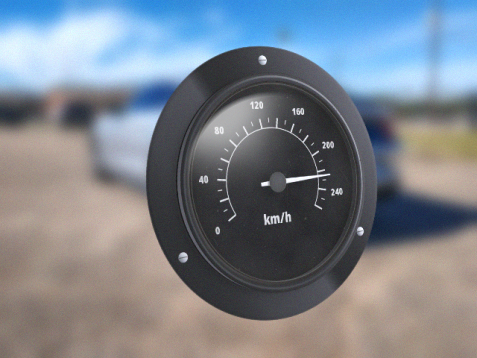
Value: 225km/h
